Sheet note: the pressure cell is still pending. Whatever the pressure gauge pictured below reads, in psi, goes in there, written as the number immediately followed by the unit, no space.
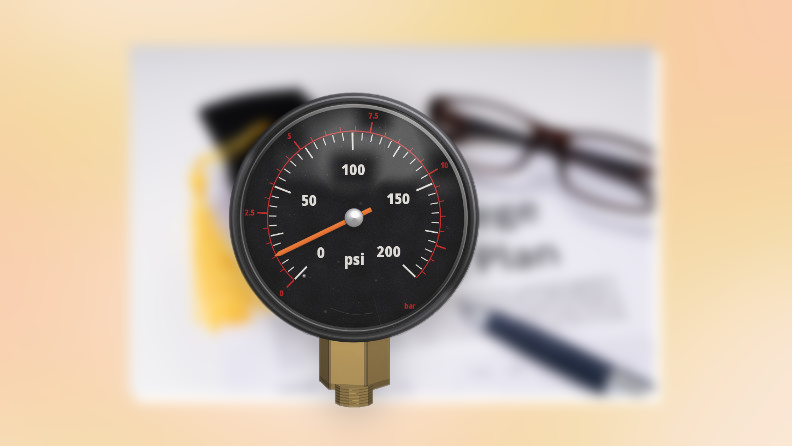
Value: 15psi
